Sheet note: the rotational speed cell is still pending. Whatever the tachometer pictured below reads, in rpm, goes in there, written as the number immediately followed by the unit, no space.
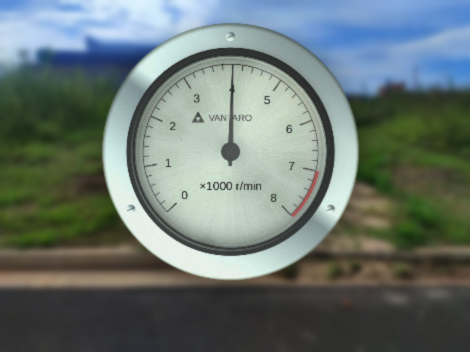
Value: 4000rpm
